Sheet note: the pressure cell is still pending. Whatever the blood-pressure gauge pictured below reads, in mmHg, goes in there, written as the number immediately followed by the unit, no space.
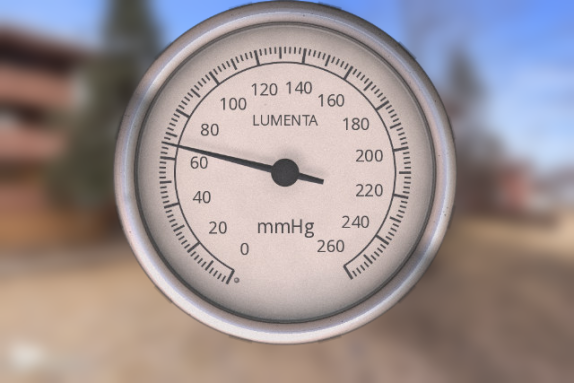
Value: 66mmHg
